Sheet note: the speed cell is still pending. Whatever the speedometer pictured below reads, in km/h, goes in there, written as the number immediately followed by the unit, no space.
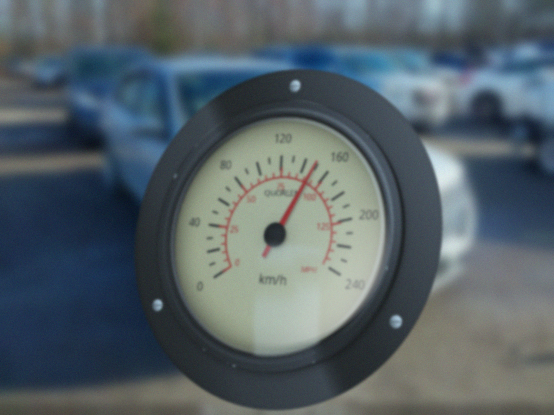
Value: 150km/h
